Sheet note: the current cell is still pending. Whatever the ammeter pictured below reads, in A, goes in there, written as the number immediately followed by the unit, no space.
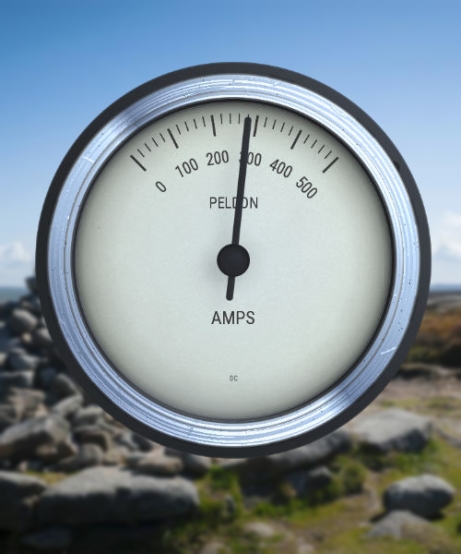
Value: 280A
